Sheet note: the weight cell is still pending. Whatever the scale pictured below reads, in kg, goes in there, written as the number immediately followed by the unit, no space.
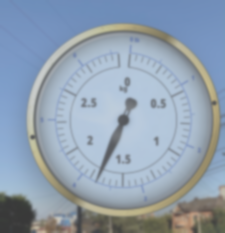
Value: 1.7kg
